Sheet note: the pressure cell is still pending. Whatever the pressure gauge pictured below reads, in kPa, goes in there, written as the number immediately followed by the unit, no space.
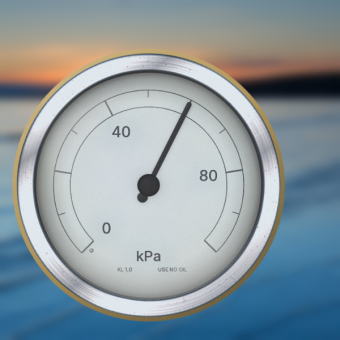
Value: 60kPa
